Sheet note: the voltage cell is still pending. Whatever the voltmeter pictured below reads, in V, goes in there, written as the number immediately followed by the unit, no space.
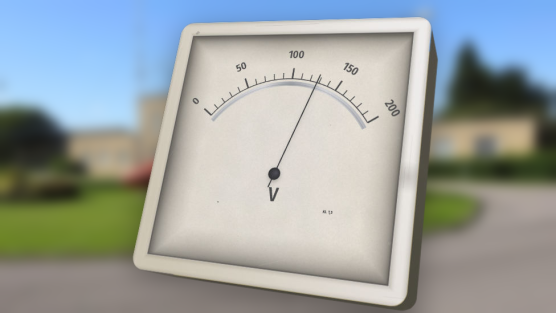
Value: 130V
